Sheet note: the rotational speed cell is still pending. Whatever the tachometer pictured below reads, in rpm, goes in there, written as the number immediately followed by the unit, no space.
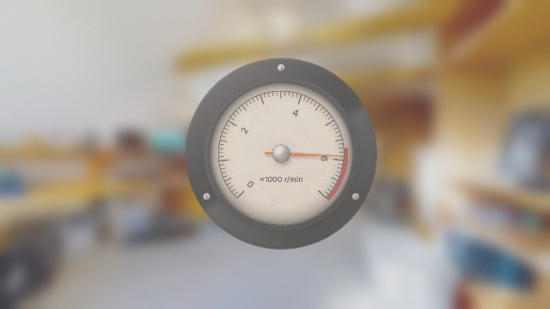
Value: 5900rpm
